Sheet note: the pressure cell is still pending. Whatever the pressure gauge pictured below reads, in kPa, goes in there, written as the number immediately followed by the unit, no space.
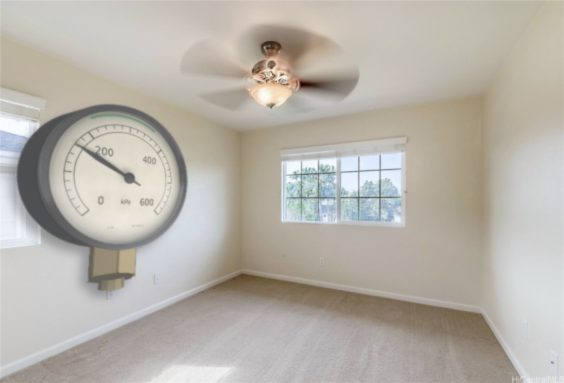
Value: 160kPa
